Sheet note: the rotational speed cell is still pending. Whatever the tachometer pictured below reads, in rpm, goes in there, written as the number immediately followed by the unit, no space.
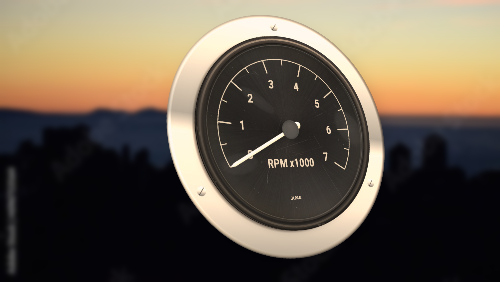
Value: 0rpm
